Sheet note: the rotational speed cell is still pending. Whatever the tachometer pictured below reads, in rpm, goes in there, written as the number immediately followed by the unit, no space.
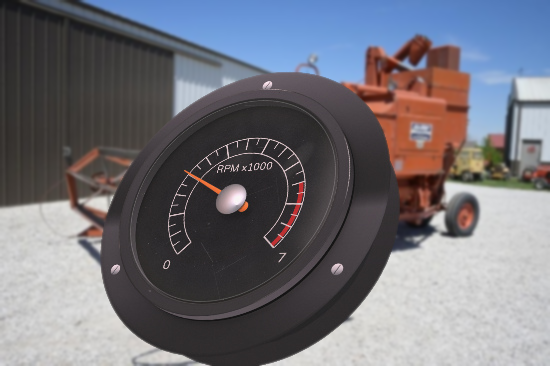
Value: 2000rpm
